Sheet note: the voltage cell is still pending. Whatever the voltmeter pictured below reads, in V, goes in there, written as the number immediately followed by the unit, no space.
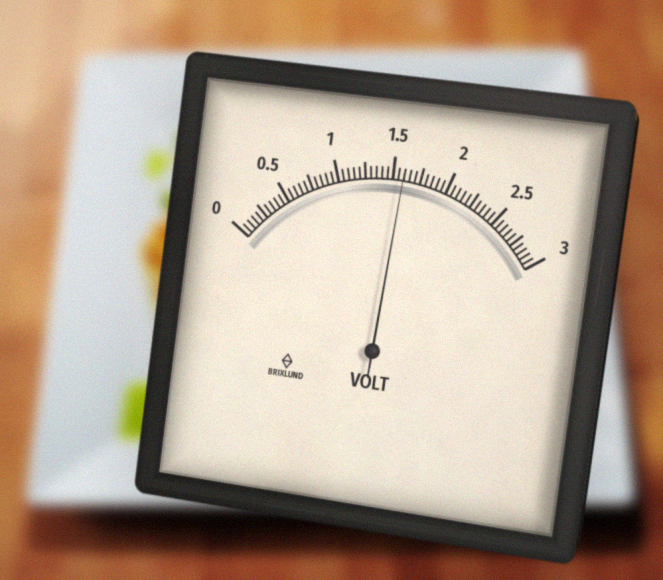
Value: 1.6V
